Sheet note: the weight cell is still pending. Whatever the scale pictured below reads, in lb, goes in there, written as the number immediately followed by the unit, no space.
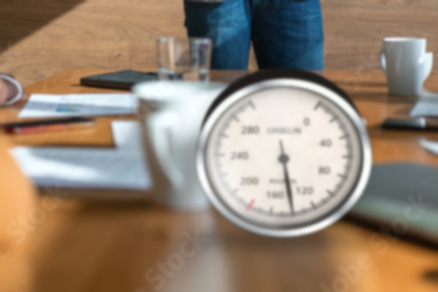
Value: 140lb
